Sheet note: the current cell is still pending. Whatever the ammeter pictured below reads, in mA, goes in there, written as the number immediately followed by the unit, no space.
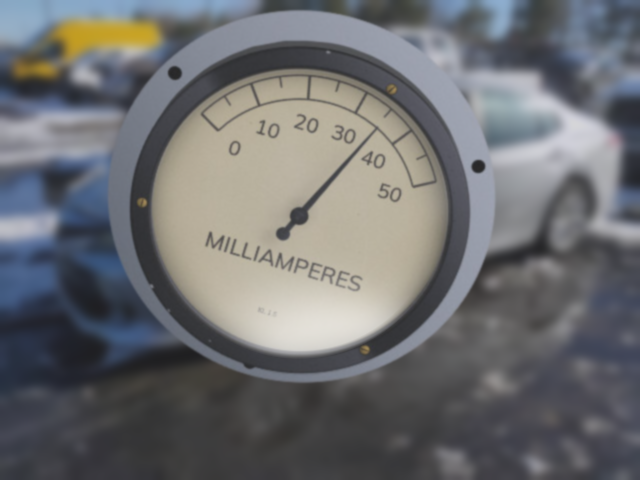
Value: 35mA
